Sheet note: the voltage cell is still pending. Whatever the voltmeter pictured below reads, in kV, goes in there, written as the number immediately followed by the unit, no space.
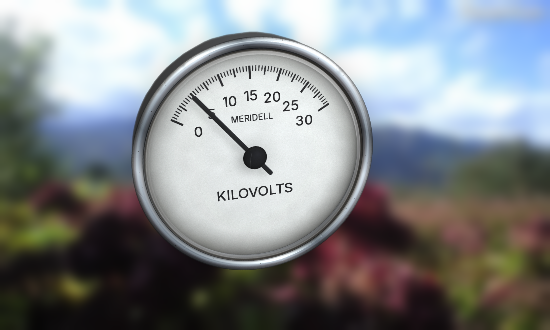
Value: 5kV
